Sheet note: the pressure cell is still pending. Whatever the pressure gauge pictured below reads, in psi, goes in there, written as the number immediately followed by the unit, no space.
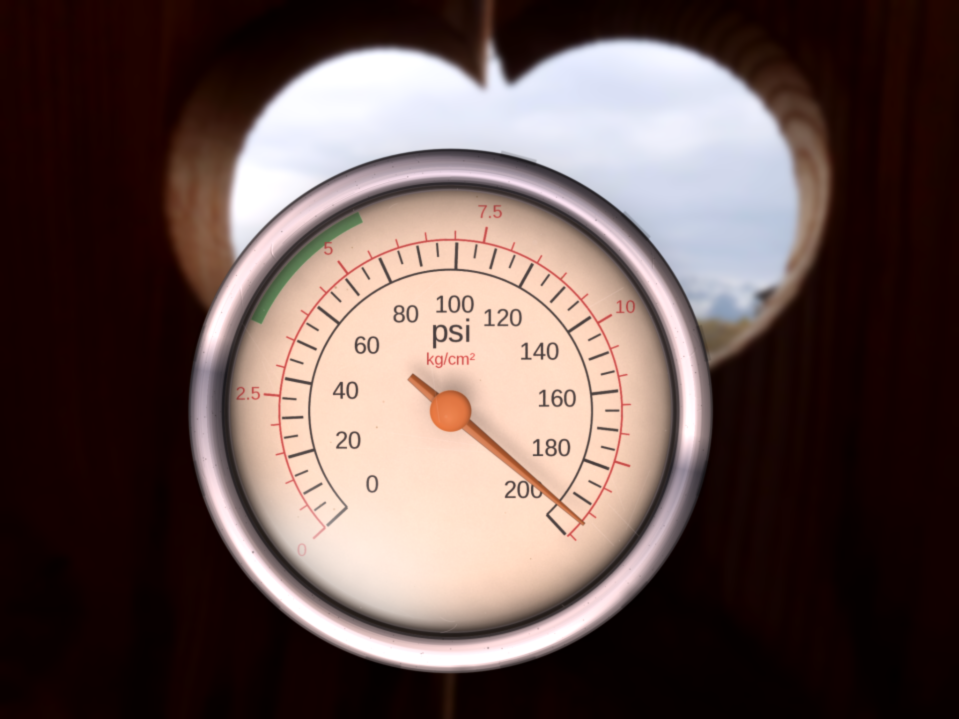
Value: 195psi
